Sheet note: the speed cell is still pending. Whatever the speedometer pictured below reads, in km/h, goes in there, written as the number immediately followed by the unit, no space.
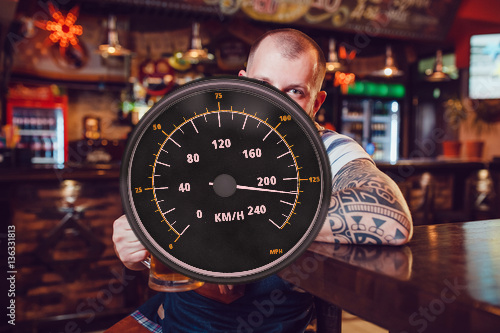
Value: 210km/h
